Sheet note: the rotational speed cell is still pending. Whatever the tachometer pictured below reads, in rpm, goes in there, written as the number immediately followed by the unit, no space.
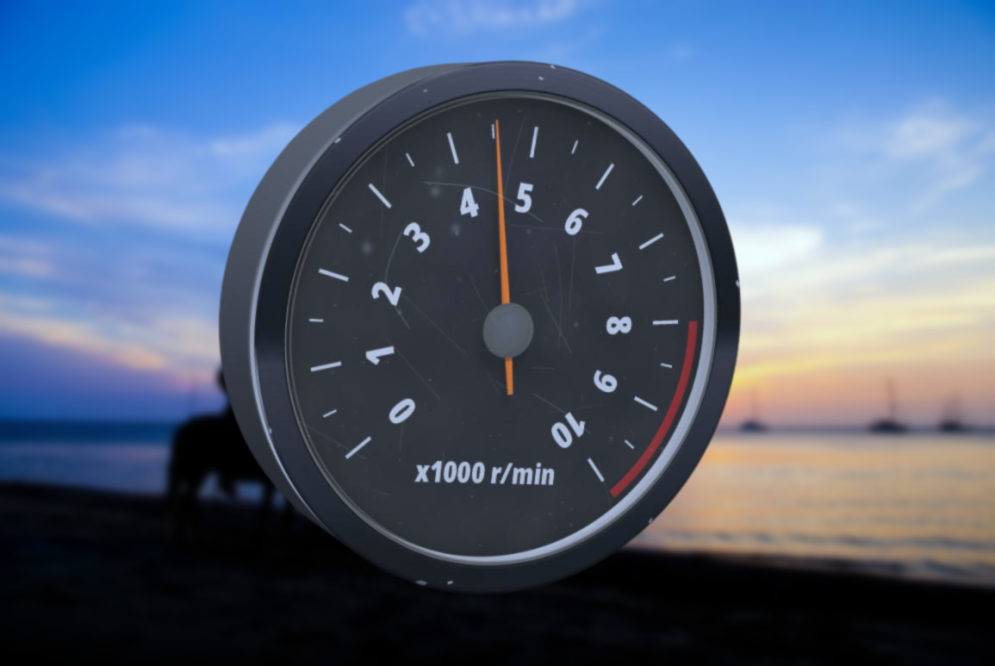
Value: 4500rpm
